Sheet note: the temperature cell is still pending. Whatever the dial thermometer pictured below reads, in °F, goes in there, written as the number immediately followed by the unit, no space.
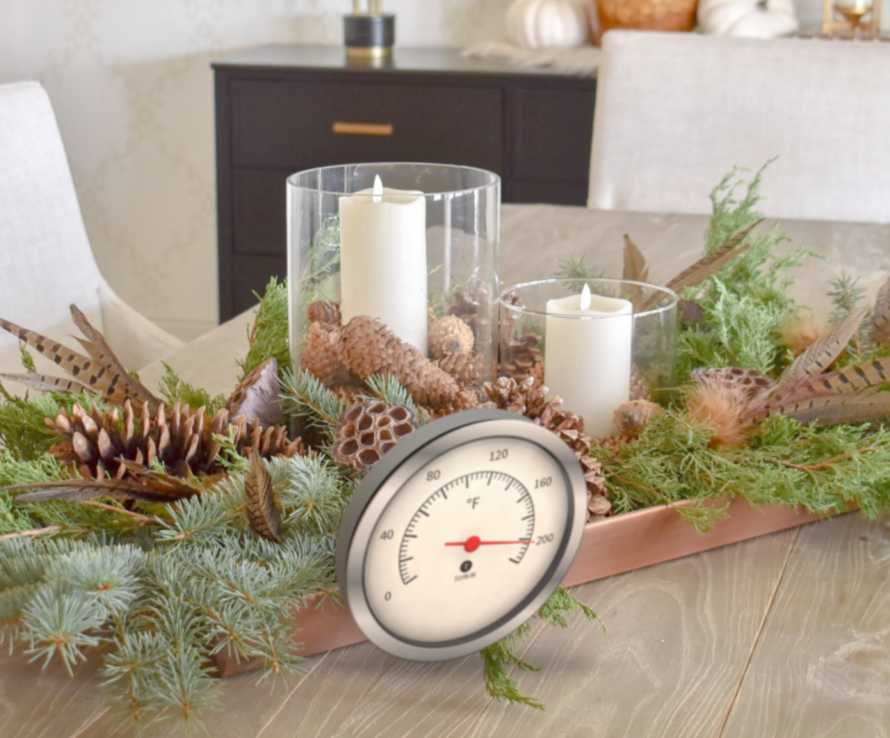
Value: 200°F
